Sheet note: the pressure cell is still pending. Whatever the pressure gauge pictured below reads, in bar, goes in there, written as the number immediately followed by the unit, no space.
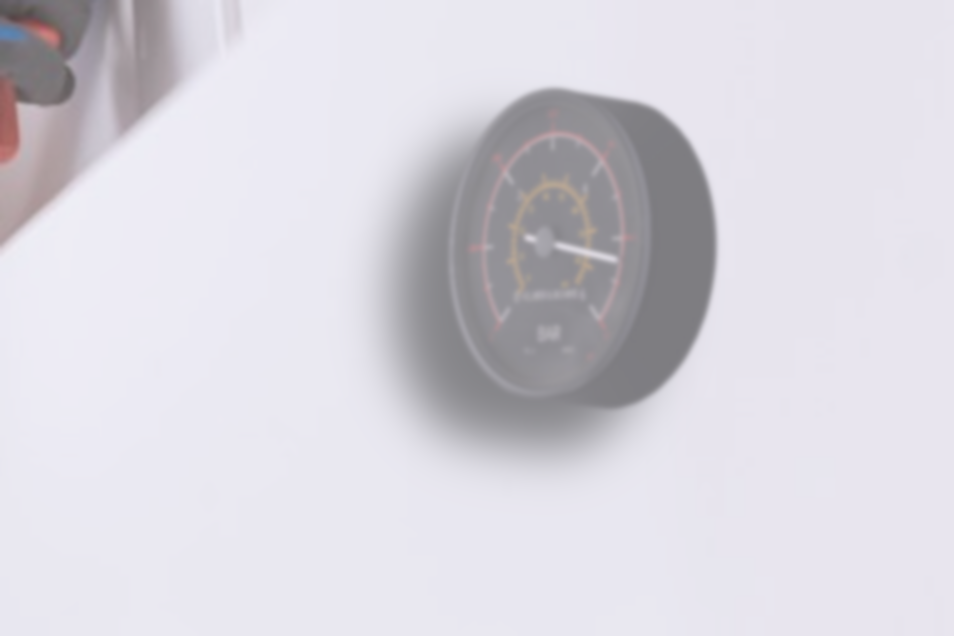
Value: 5.25bar
